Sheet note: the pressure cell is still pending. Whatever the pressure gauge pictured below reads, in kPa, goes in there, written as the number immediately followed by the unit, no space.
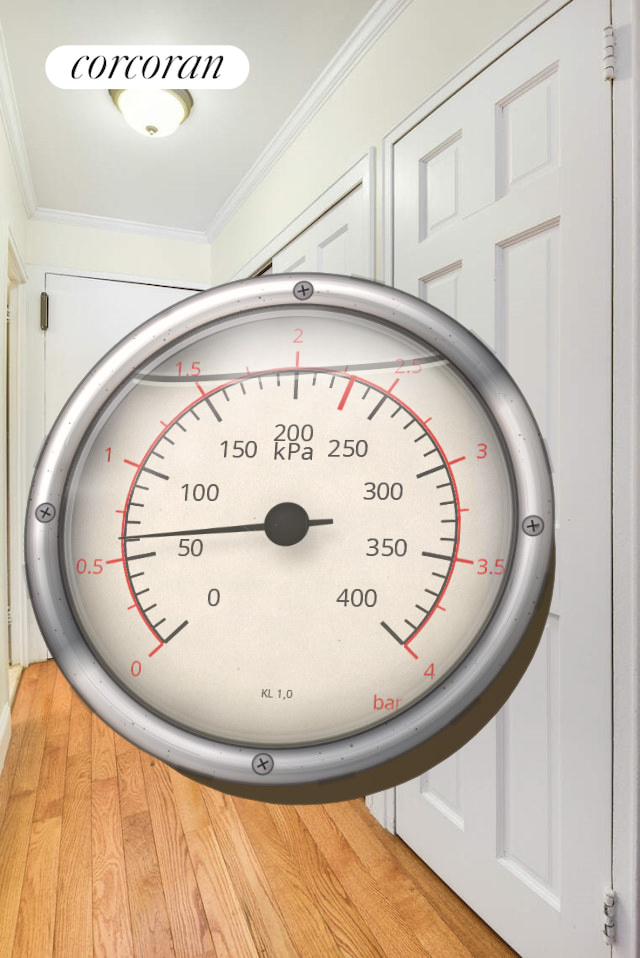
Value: 60kPa
